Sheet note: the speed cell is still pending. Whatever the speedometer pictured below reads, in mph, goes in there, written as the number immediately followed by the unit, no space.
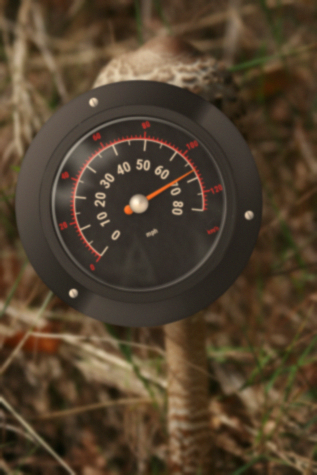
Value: 67.5mph
